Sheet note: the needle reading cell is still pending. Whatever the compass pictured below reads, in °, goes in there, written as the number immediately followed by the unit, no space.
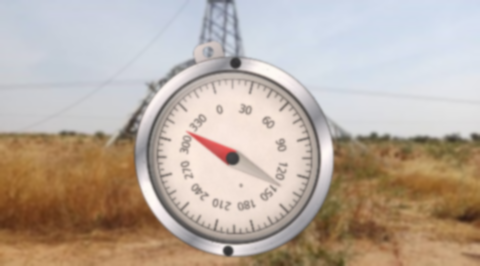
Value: 315°
